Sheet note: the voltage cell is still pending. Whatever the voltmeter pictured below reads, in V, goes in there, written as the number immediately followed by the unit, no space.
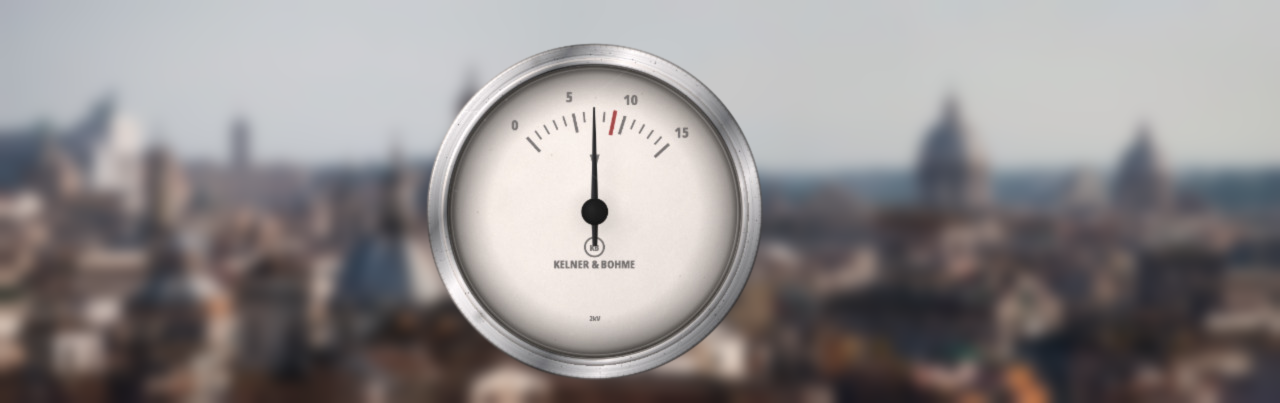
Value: 7V
